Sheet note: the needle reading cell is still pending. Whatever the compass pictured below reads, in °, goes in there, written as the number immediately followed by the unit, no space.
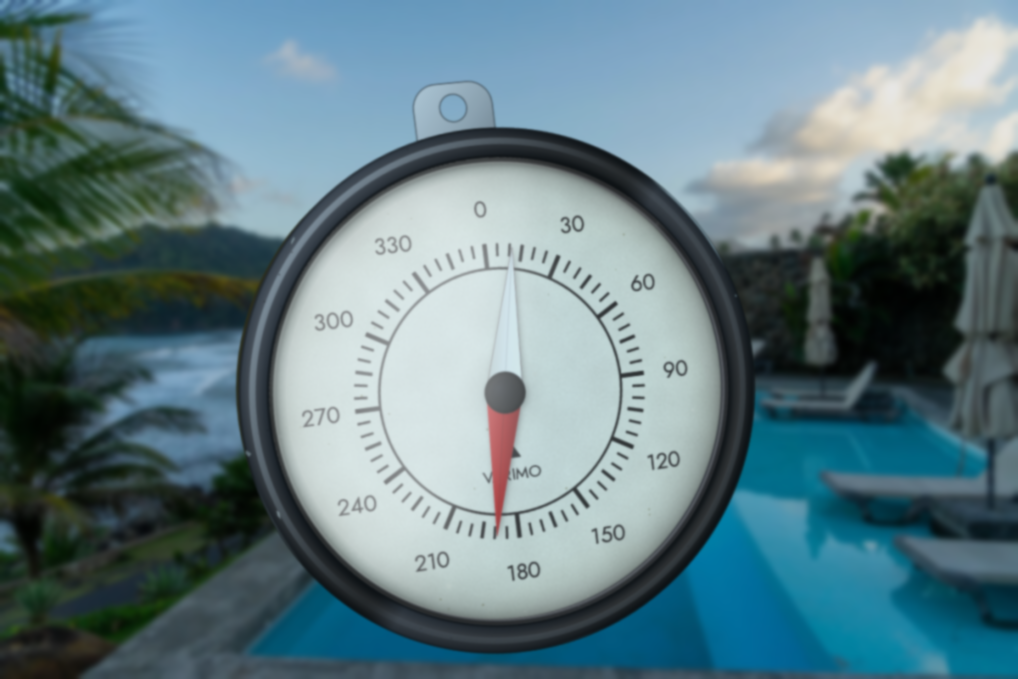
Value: 190°
